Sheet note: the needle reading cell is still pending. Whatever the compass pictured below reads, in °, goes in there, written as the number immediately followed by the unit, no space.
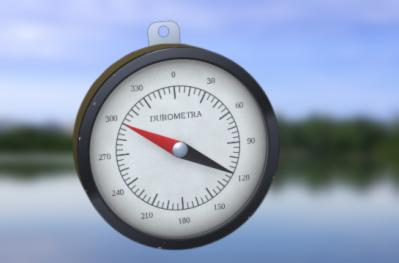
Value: 300°
